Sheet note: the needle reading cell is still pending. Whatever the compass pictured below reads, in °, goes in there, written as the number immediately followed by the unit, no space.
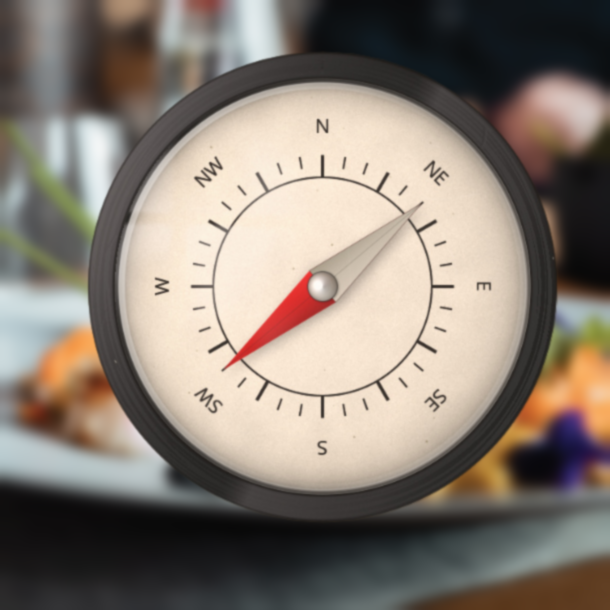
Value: 230°
